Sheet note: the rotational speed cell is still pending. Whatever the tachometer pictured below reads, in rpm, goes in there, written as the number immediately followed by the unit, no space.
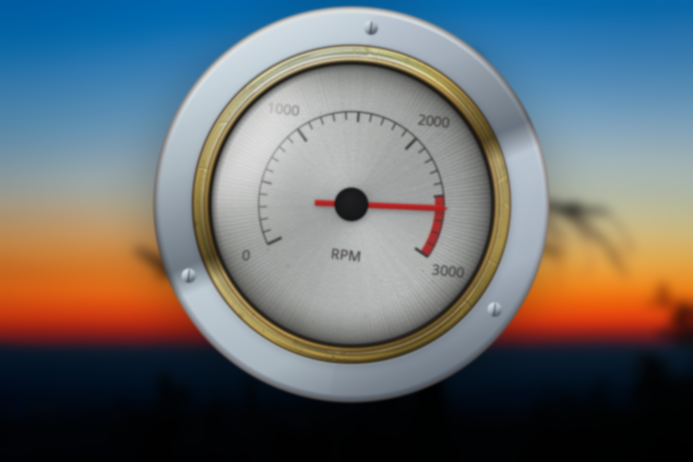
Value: 2600rpm
